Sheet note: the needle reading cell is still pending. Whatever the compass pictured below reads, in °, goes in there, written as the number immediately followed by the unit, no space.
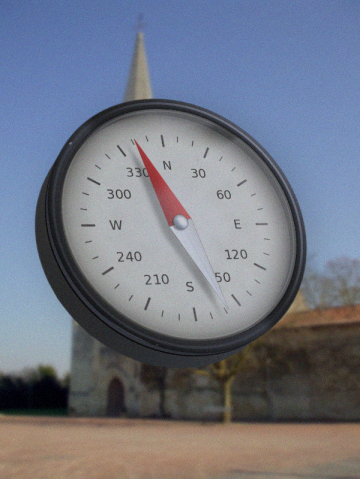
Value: 340°
